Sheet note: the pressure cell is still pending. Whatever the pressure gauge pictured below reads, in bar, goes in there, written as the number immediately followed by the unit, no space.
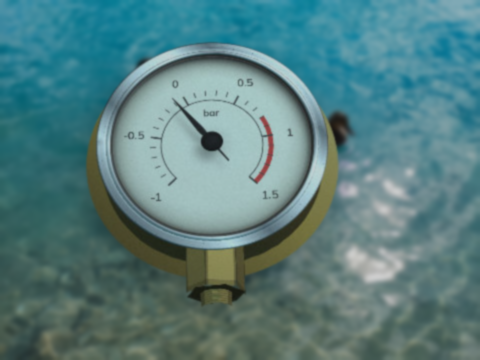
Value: -0.1bar
